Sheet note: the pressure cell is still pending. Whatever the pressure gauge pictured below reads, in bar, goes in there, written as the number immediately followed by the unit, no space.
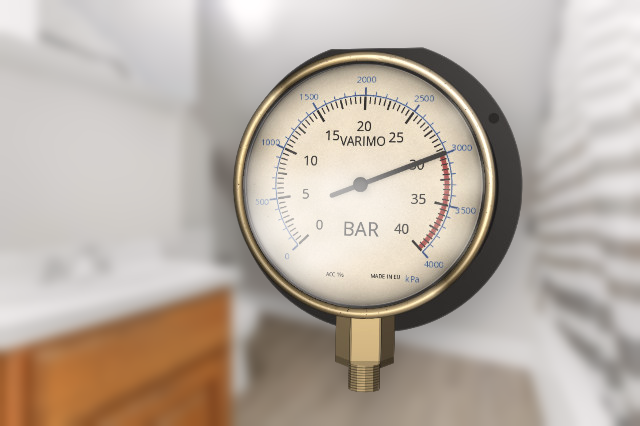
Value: 30bar
